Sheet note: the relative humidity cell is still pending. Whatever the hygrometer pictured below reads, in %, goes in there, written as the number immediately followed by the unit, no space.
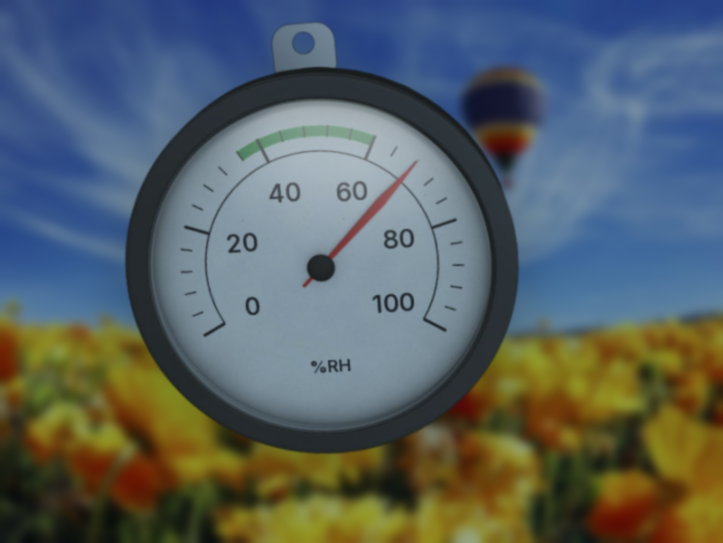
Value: 68%
